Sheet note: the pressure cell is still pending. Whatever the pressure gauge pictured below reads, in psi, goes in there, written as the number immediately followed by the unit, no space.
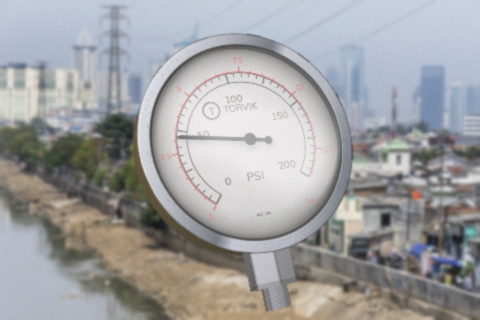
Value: 45psi
